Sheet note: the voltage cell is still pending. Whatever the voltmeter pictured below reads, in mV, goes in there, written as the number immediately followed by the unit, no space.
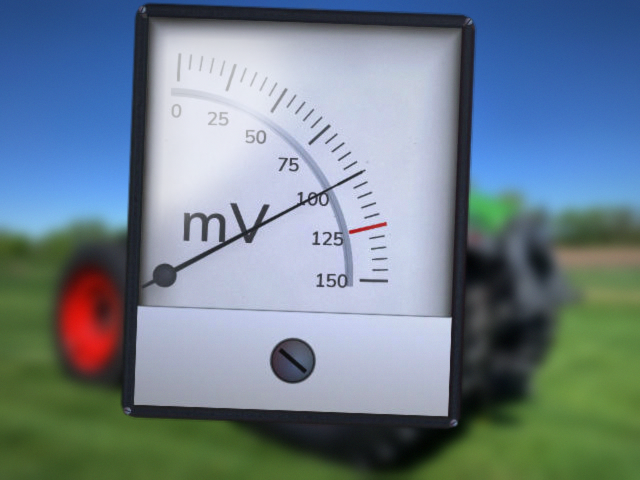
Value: 100mV
